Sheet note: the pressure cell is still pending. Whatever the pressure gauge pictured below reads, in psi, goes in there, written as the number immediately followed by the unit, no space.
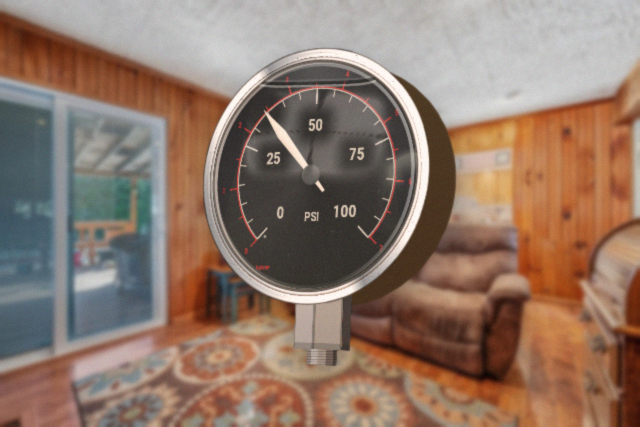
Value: 35psi
